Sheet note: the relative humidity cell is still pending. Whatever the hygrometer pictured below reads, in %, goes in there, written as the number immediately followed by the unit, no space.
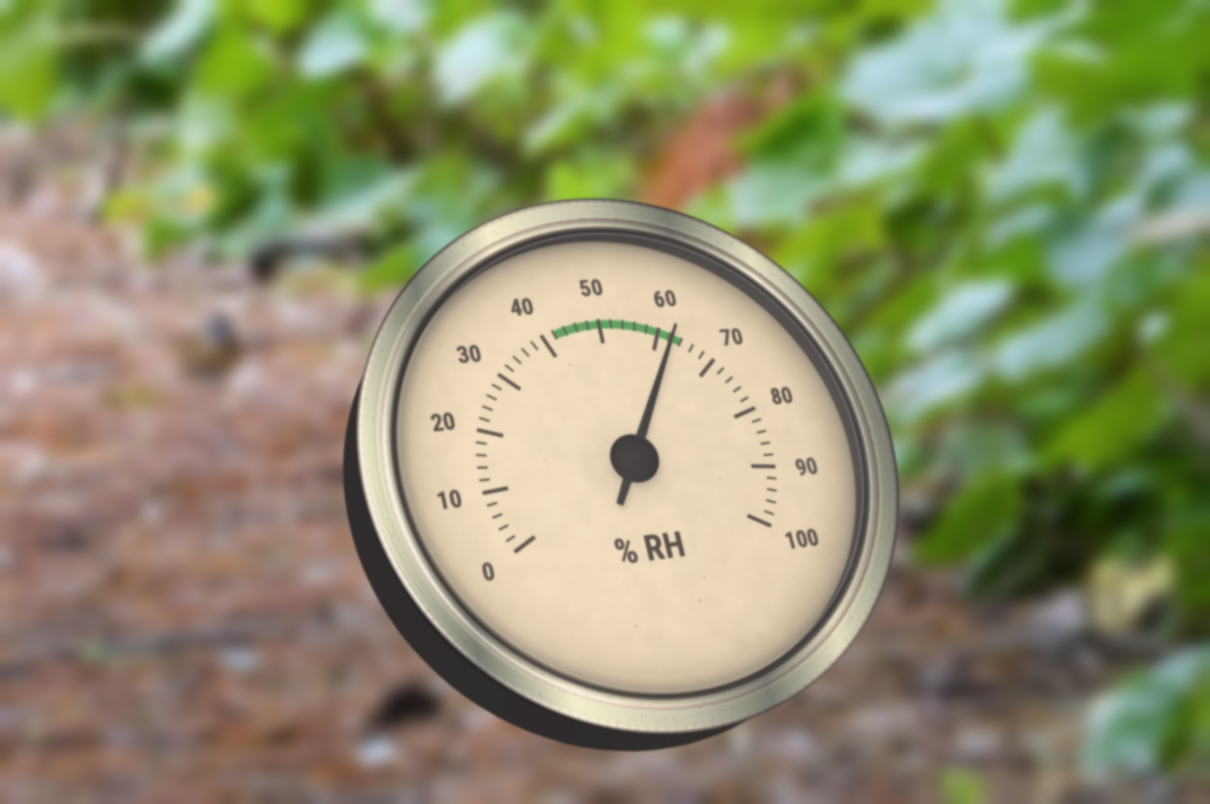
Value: 62%
